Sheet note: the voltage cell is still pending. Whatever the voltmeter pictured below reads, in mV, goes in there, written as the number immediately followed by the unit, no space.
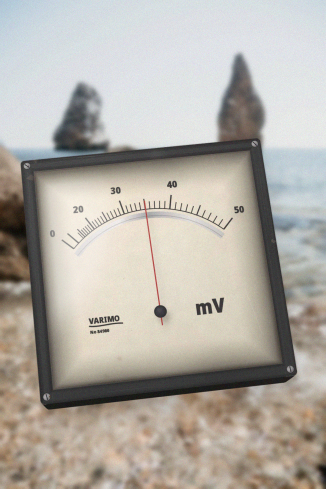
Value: 35mV
